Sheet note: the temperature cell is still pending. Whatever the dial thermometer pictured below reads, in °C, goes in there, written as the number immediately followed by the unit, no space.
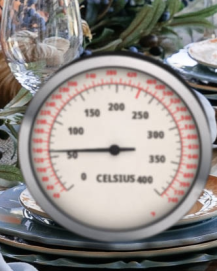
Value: 60°C
